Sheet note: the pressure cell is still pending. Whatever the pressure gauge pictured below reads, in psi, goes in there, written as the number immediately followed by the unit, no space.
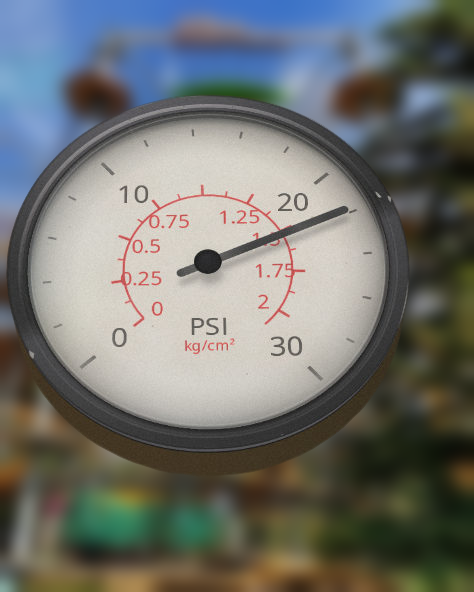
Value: 22psi
